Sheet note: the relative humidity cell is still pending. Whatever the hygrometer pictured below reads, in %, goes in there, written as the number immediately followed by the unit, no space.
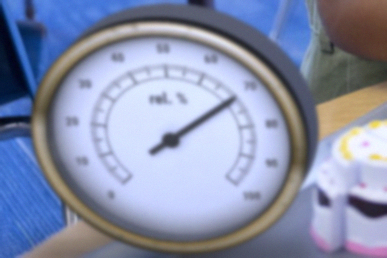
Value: 70%
